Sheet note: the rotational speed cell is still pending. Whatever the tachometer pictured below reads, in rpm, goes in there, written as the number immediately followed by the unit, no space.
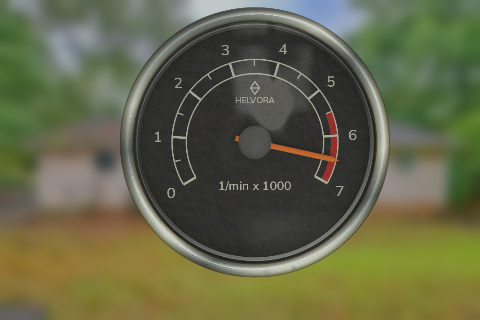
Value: 6500rpm
